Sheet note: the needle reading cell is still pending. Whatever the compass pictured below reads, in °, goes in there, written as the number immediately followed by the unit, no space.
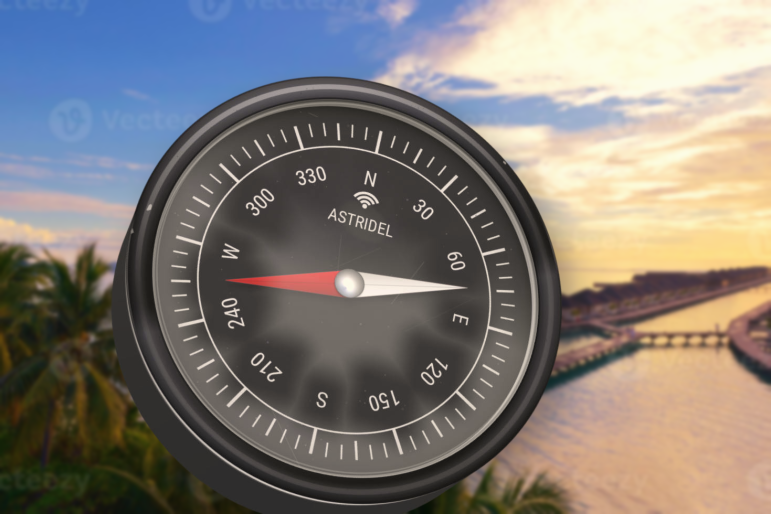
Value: 255°
